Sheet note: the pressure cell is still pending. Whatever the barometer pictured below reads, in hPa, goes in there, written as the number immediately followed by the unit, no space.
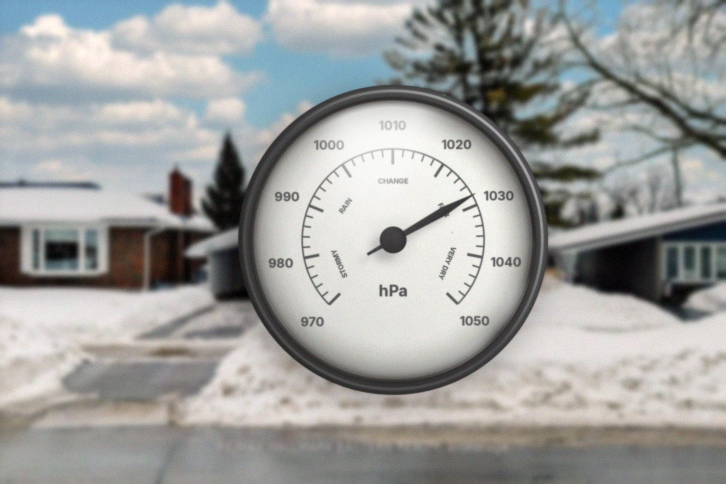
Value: 1028hPa
